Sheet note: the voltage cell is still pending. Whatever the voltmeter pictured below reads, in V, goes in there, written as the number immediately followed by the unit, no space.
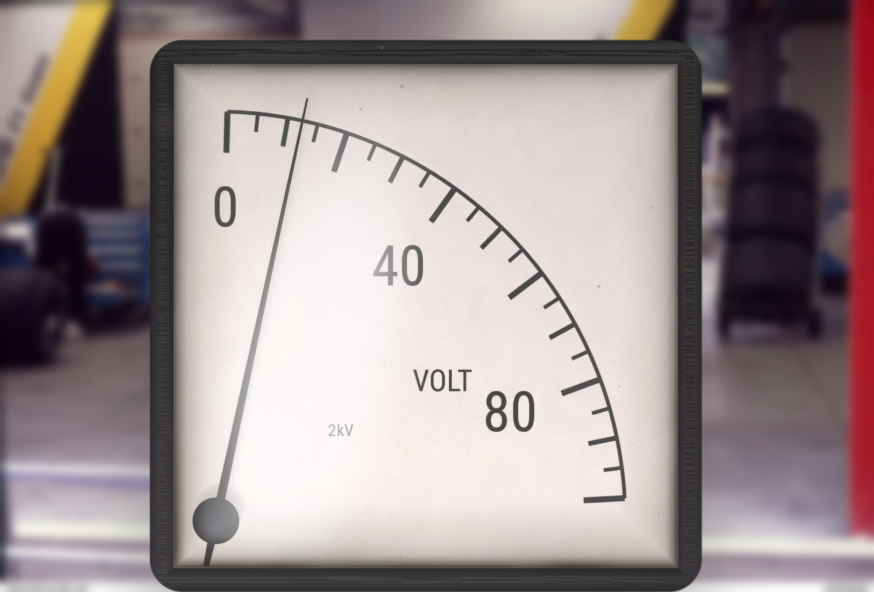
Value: 12.5V
